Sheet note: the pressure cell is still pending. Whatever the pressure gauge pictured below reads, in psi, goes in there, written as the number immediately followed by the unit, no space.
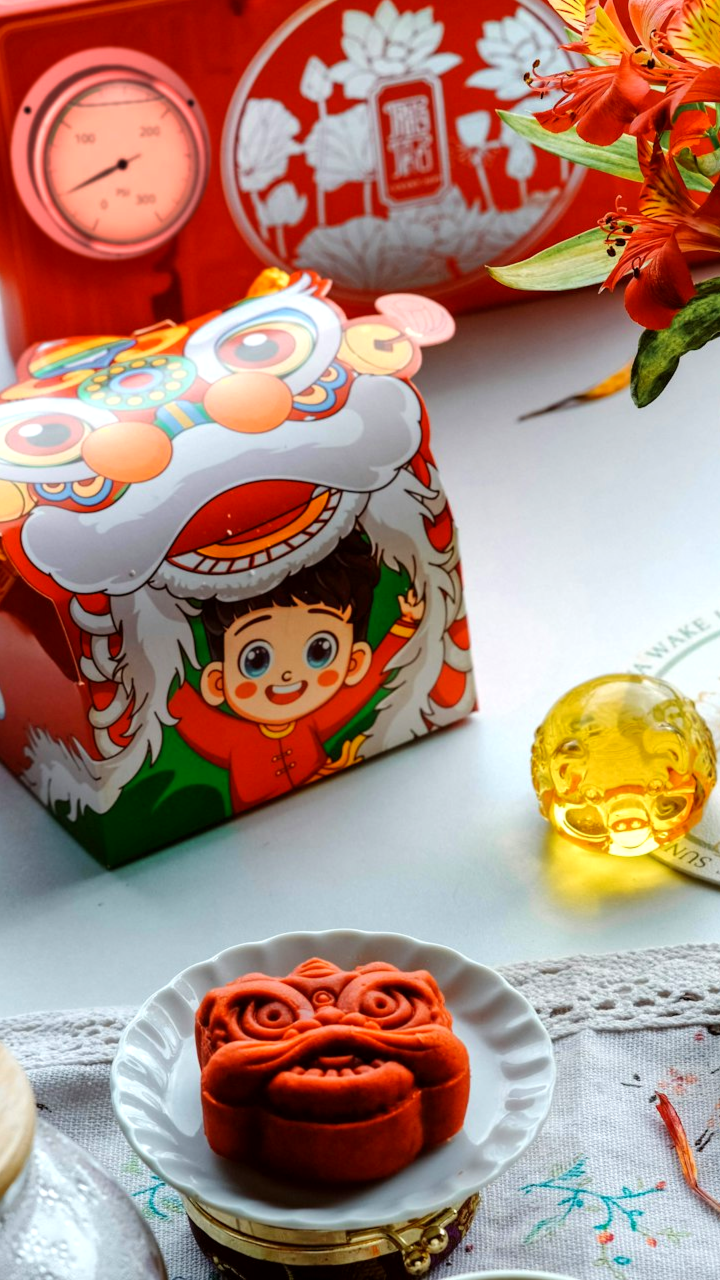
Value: 40psi
